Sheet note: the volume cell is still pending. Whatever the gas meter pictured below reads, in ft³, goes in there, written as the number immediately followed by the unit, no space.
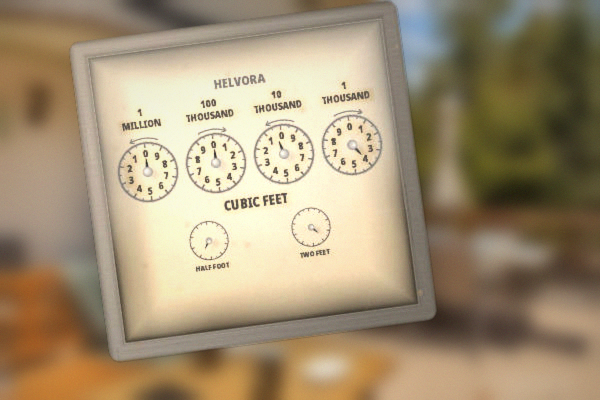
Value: 400ft³
